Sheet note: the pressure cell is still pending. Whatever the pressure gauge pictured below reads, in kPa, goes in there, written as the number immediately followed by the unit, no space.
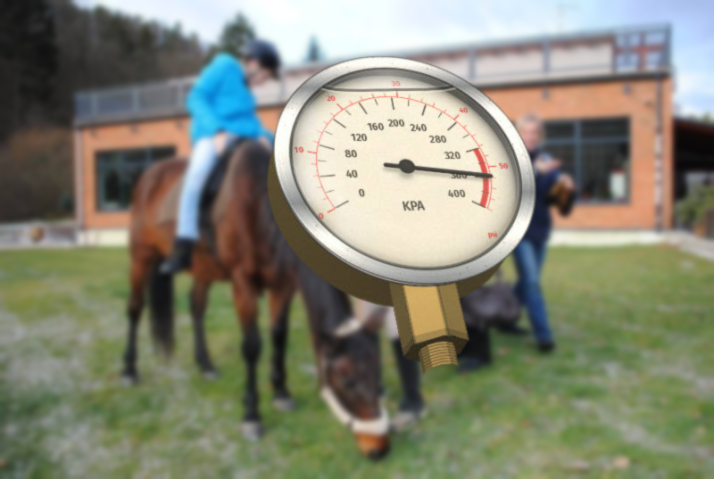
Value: 360kPa
